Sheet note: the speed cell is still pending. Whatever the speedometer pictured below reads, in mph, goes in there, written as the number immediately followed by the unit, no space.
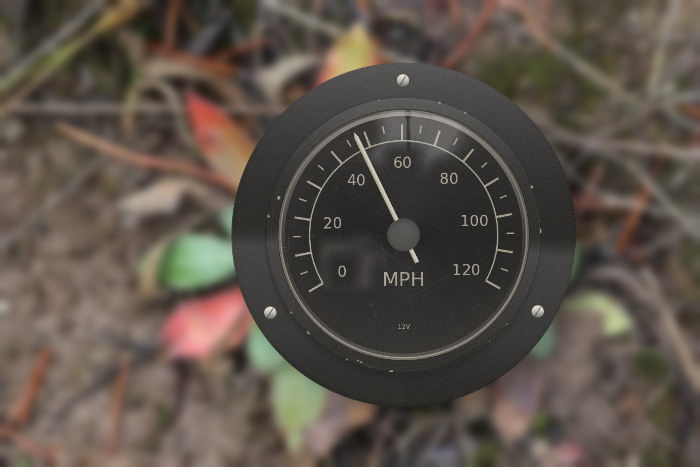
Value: 47.5mph
